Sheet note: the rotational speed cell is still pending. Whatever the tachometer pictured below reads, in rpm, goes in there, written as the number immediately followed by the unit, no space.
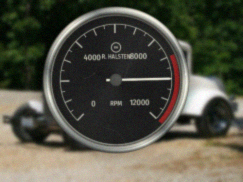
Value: 10000rpm
